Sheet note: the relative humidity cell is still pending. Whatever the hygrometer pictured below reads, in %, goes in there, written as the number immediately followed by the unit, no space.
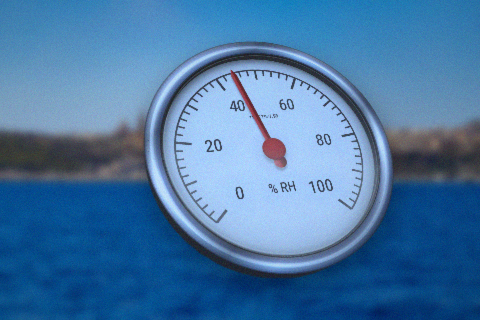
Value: 44%
